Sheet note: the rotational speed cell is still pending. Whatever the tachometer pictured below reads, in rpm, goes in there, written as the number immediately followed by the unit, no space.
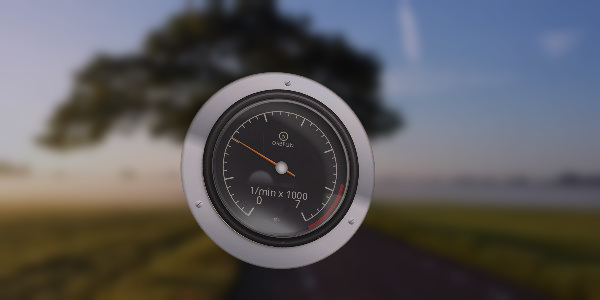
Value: 2000rpm
